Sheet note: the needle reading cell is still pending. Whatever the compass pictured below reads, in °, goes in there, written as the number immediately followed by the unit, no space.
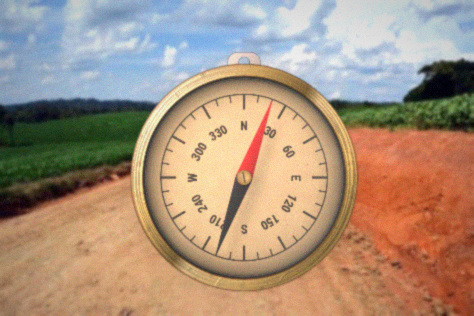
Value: 20°
